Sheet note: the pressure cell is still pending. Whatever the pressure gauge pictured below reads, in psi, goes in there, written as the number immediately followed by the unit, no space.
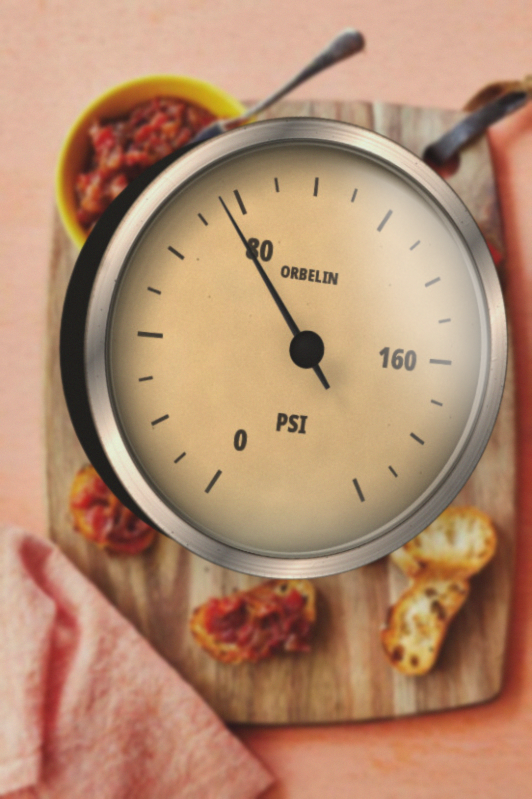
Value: 75psi
